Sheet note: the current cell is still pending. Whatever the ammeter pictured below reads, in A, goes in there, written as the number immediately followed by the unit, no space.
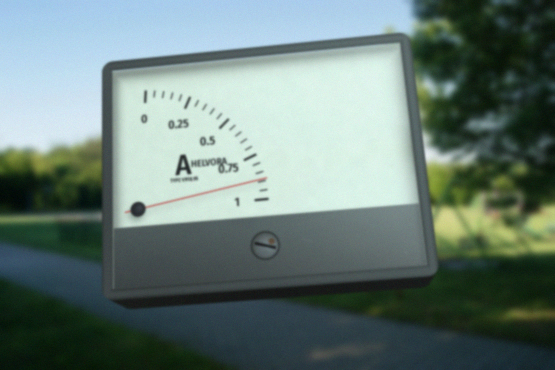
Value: 0.9A
